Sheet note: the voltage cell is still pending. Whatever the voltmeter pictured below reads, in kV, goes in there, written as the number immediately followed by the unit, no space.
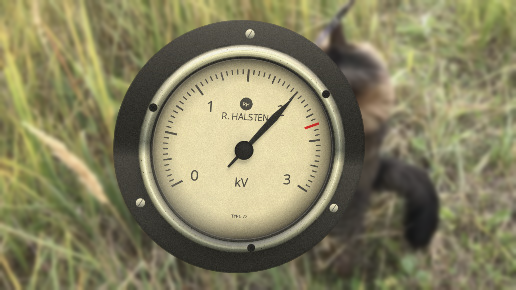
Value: 2kV
